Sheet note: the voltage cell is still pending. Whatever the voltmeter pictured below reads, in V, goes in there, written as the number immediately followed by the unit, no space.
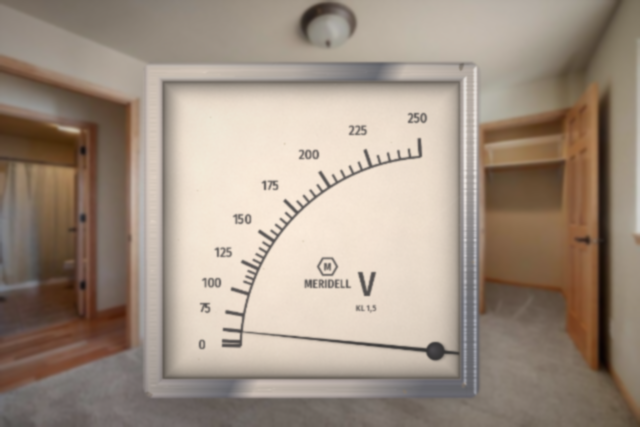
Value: 50V
